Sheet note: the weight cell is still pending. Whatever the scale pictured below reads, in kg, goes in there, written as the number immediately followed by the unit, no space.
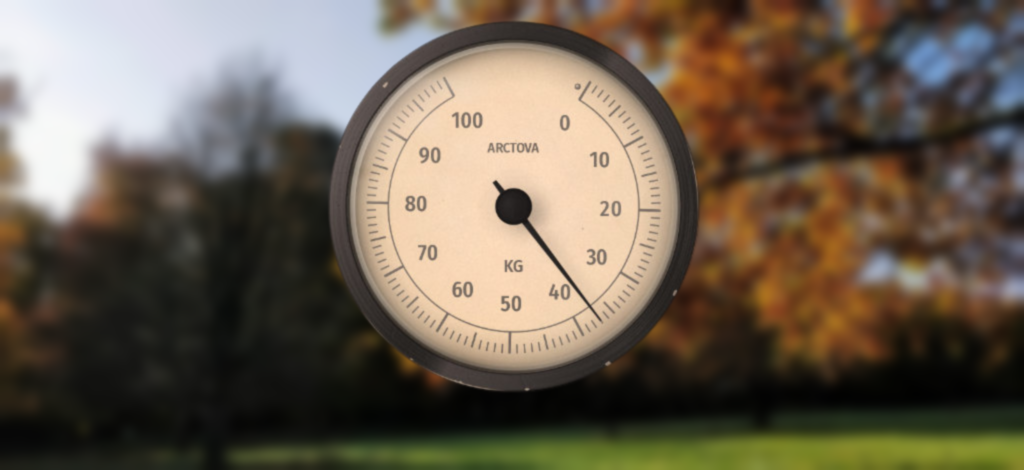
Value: 37kg
